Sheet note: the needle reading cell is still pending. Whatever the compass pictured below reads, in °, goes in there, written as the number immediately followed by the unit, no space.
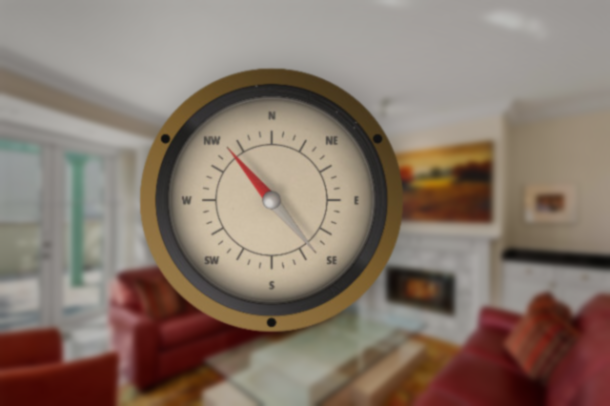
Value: 320°
